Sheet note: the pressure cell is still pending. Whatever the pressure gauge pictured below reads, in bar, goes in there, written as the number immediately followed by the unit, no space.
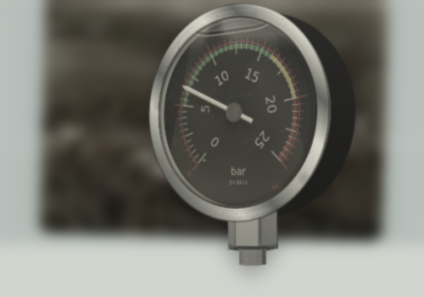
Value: 6.5bar
